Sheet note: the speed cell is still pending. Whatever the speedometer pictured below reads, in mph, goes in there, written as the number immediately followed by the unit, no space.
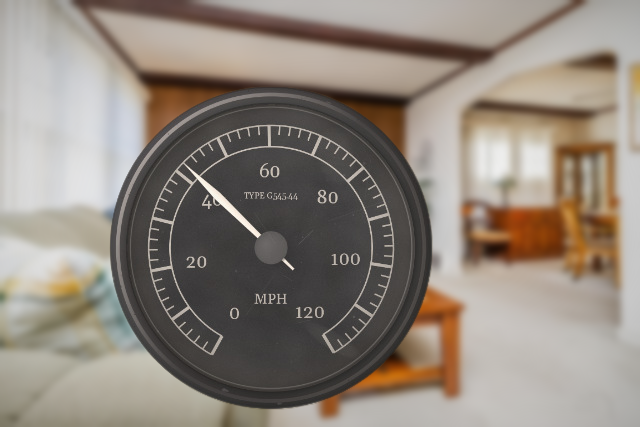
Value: 42mph
